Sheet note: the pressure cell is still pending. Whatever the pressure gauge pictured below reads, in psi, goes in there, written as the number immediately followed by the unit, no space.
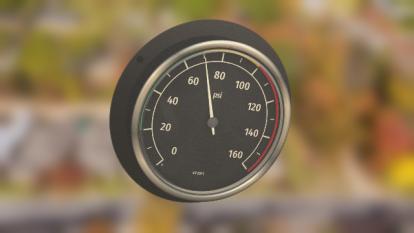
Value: 70psi
